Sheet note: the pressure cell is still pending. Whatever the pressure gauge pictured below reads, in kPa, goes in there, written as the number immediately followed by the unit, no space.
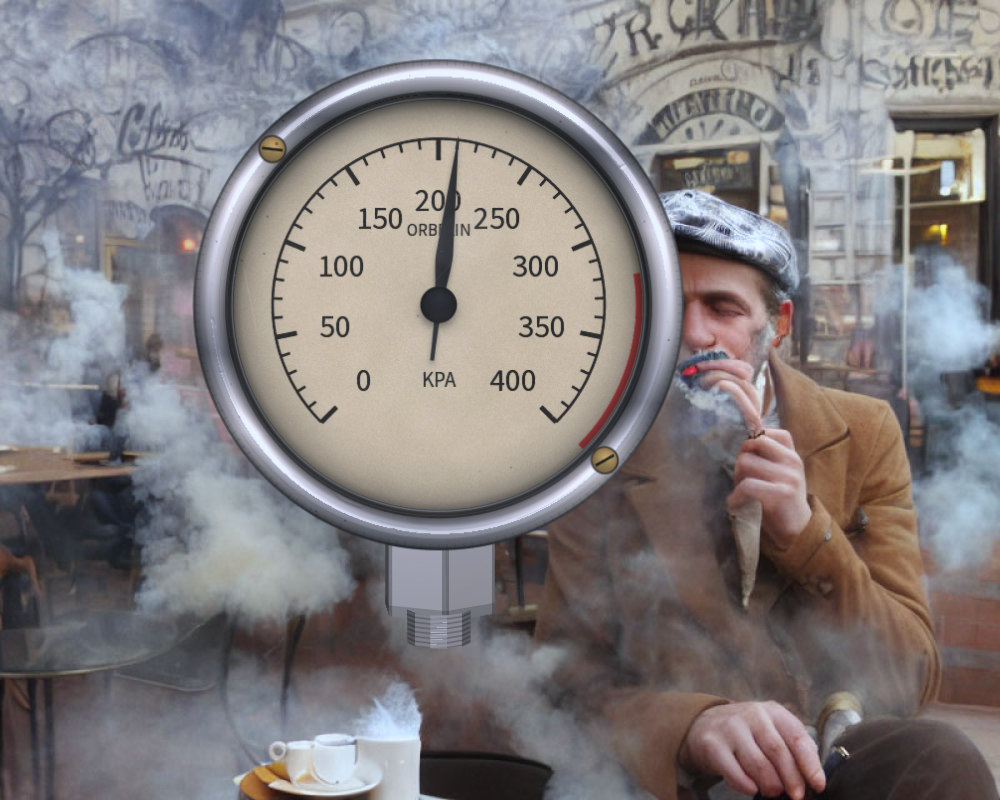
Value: 210kPa
